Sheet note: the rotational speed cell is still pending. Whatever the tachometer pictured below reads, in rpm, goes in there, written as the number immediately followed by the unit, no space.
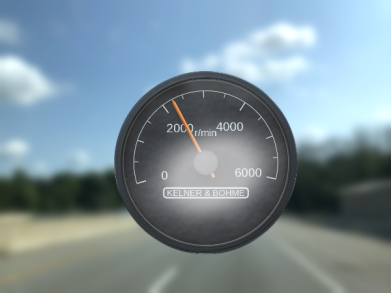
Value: 2250rpm
